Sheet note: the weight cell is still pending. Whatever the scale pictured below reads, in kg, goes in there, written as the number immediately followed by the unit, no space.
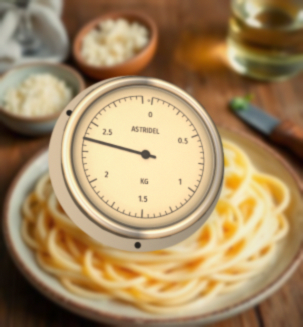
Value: 2.35kg
